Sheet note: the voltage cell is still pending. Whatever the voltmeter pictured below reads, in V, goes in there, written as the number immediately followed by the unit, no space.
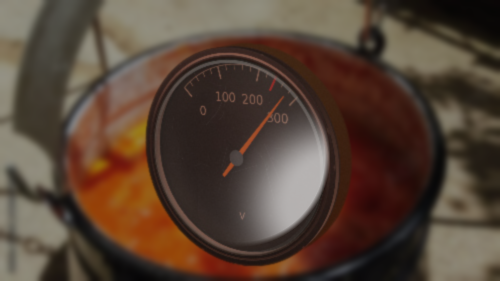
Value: 280V
